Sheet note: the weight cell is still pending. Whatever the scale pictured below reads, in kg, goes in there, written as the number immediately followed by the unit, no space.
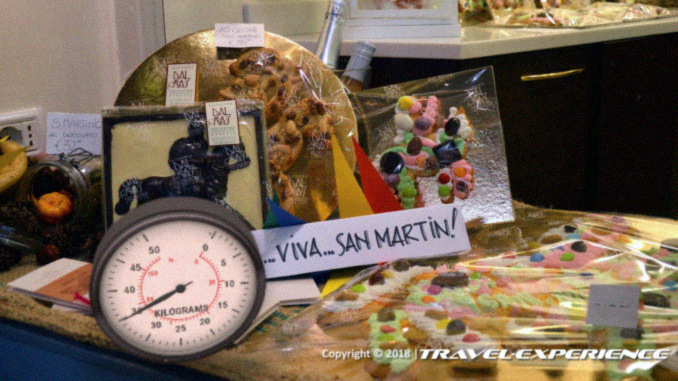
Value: 35kg
